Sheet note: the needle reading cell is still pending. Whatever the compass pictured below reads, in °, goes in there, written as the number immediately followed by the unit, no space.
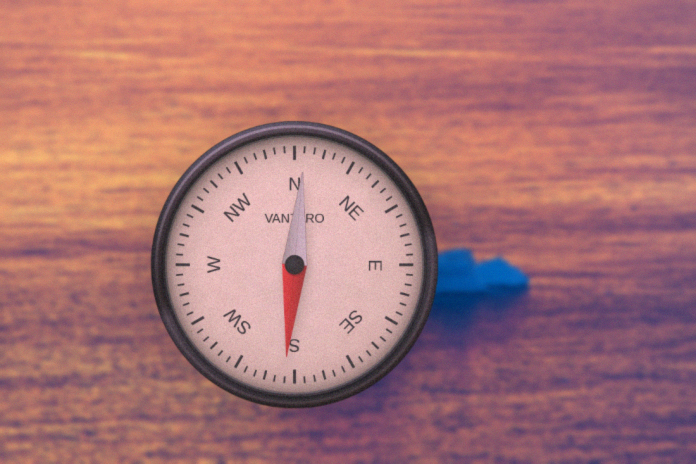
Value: 185°
